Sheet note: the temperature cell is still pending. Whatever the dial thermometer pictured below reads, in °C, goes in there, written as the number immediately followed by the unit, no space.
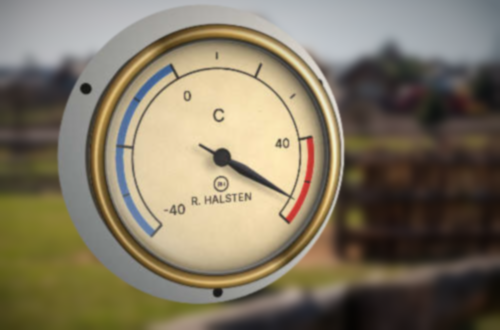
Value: 55°C
